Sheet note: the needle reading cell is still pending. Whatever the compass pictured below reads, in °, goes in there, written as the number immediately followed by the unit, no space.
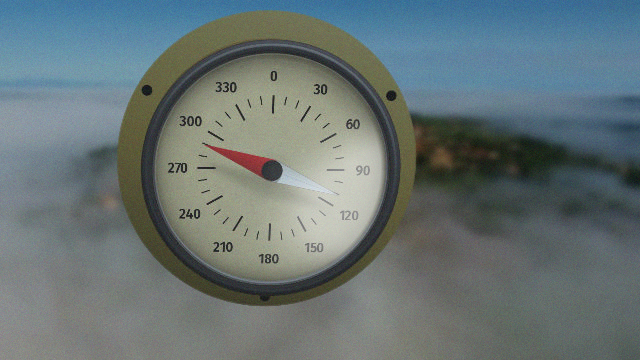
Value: 290°
